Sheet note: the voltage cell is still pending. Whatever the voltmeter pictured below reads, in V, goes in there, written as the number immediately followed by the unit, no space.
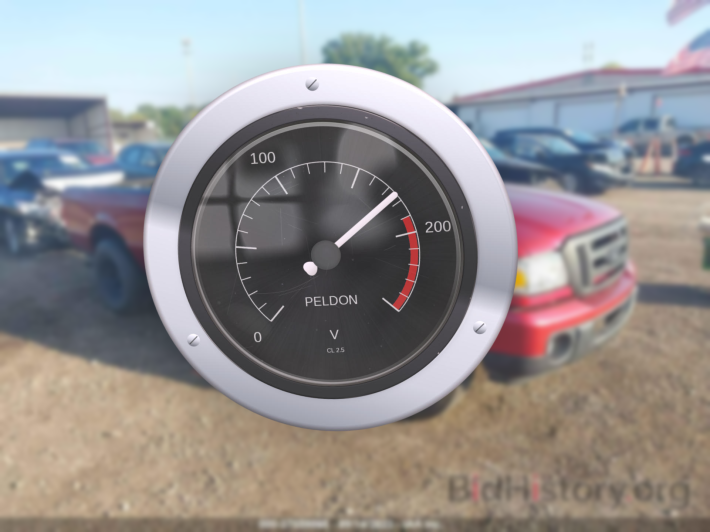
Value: 175V
